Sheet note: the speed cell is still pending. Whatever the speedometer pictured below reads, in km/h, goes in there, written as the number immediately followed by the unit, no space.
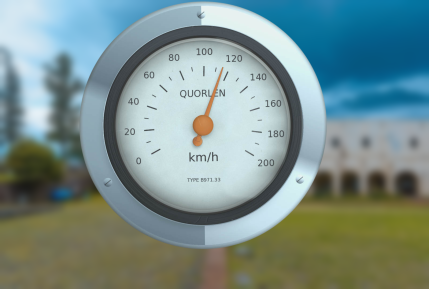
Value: 115km/h
